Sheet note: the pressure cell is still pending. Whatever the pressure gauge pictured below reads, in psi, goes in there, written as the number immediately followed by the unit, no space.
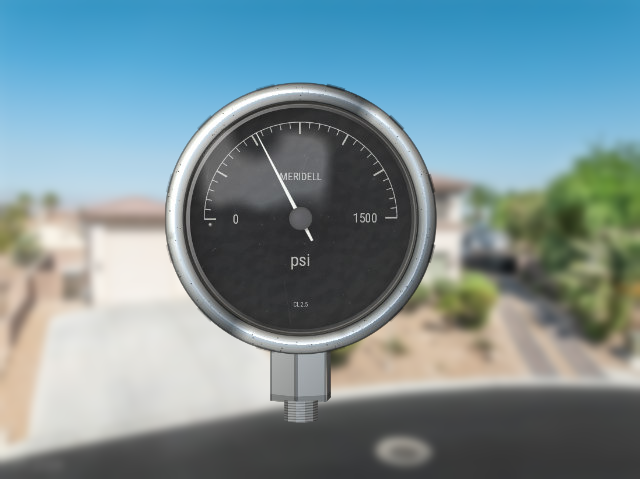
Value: 525psi
